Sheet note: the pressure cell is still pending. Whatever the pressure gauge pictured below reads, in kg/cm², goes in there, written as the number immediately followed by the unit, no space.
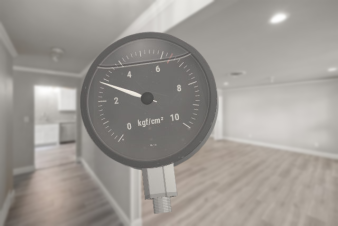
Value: 2.8kg/cm²
